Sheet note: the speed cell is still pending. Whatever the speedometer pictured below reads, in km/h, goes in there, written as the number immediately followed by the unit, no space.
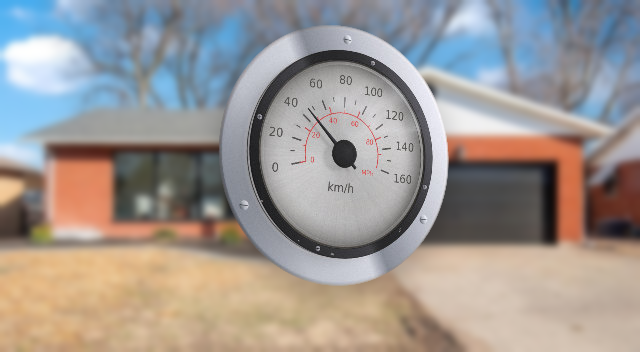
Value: 45km/h
